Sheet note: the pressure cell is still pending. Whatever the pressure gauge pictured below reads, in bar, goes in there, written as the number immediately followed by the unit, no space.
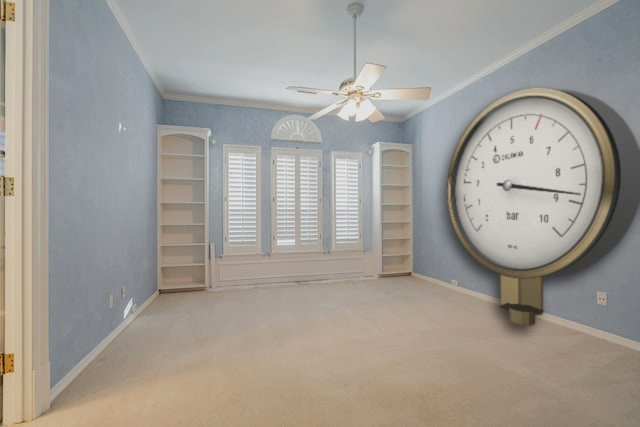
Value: 8.75bar
